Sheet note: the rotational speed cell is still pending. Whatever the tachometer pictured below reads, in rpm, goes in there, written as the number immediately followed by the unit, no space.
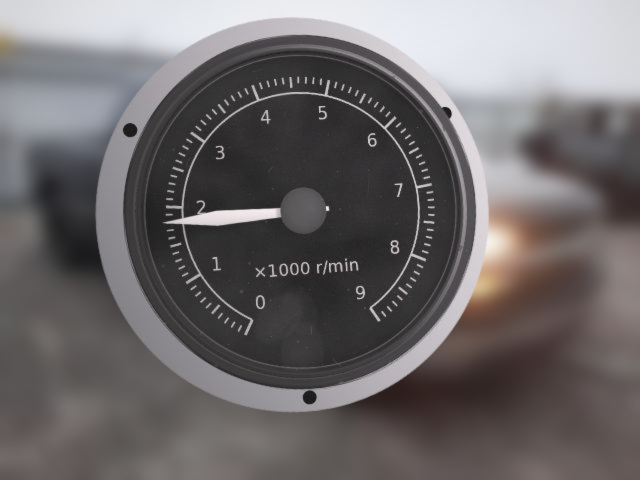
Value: 1800rpm
